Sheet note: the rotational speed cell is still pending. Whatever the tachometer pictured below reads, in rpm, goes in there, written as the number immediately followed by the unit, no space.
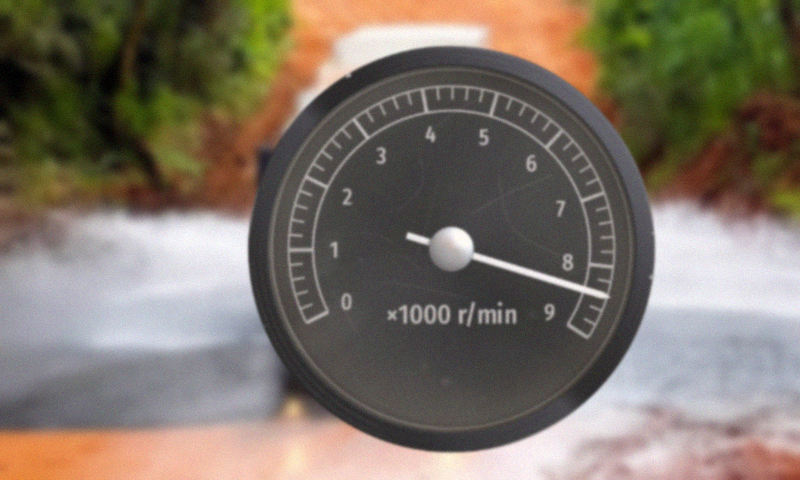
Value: 8400rpm
